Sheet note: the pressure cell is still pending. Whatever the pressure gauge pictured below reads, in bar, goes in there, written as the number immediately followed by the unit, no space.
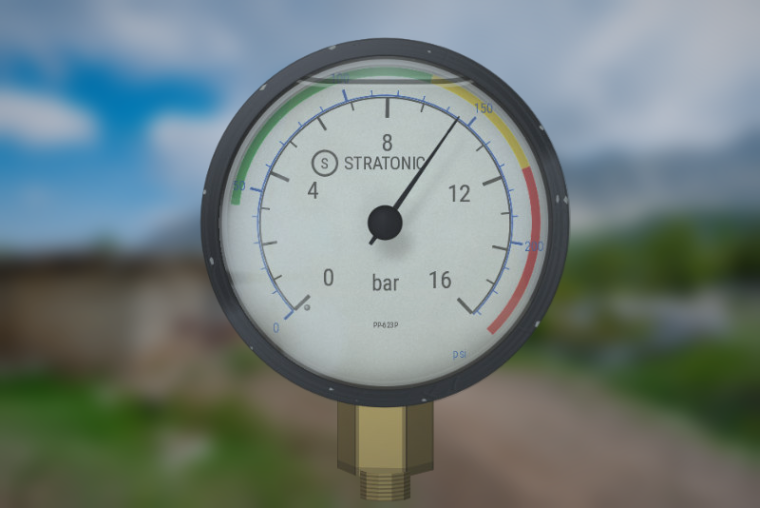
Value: 10bar
